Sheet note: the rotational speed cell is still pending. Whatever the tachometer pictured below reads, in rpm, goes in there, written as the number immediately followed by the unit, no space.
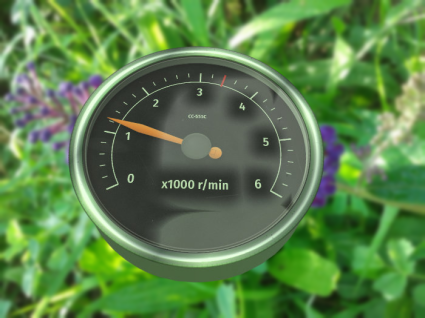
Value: 1200rpm
